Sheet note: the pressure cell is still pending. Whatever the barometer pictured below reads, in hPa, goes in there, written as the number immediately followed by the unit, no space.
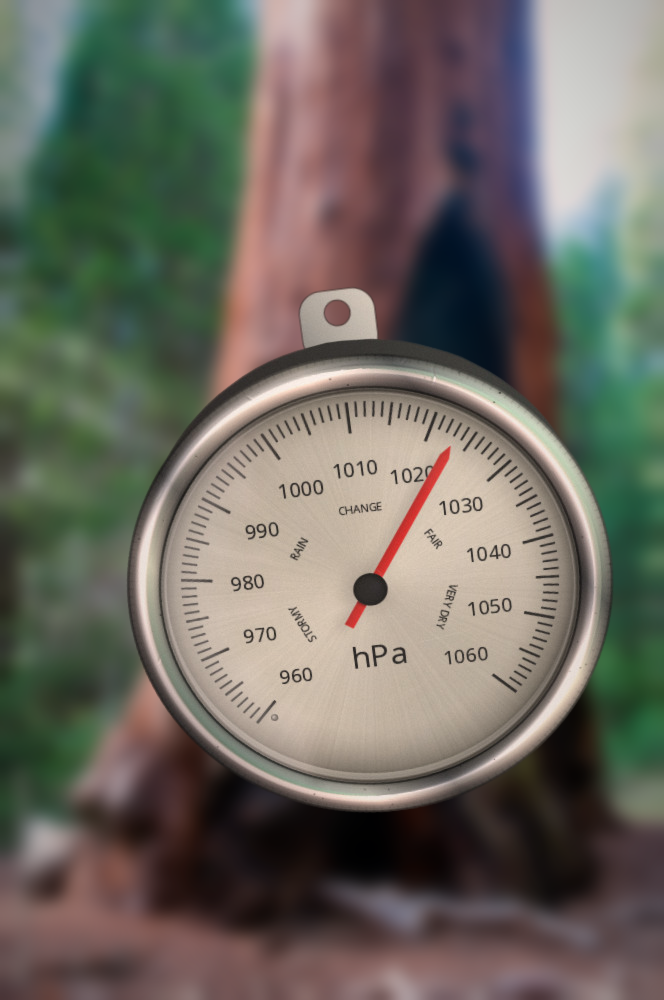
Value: 1023hPa
